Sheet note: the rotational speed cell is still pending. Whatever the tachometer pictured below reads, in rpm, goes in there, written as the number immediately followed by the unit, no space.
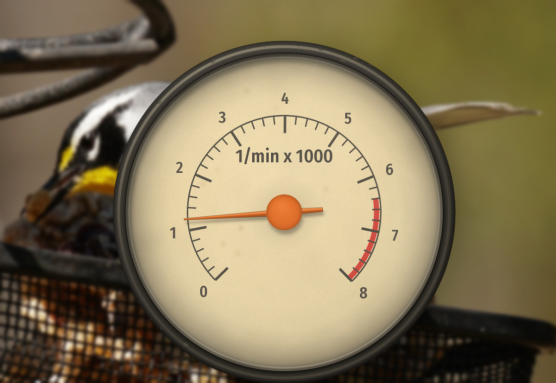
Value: 1200rpm
